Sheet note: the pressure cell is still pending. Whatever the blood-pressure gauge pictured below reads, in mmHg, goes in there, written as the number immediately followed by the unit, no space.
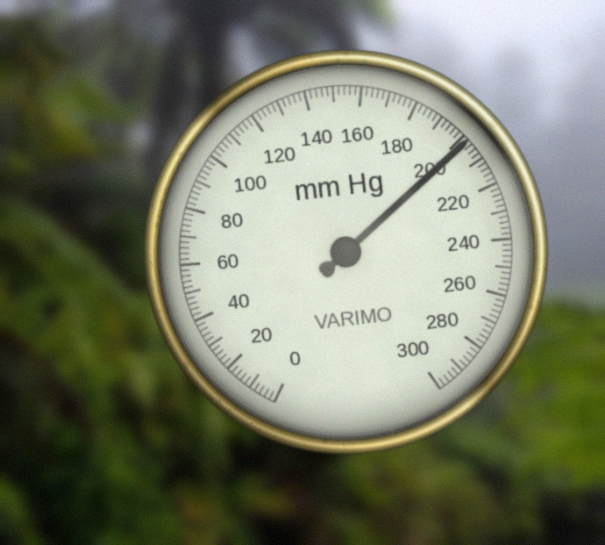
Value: 202mmHg
